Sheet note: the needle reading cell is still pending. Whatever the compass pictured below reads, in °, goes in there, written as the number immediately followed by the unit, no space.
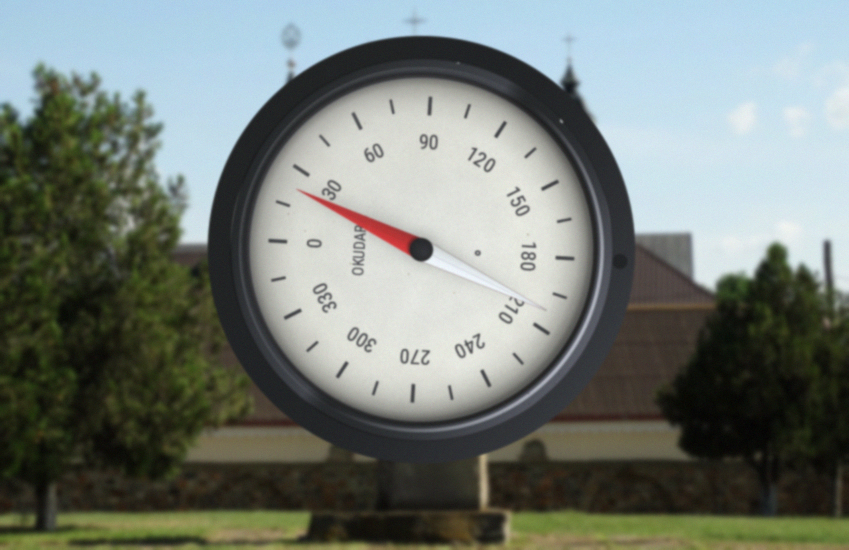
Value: 22.5°
